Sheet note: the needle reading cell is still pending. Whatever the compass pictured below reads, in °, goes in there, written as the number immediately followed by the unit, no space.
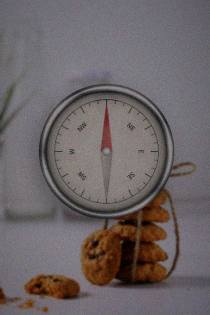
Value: 0°
